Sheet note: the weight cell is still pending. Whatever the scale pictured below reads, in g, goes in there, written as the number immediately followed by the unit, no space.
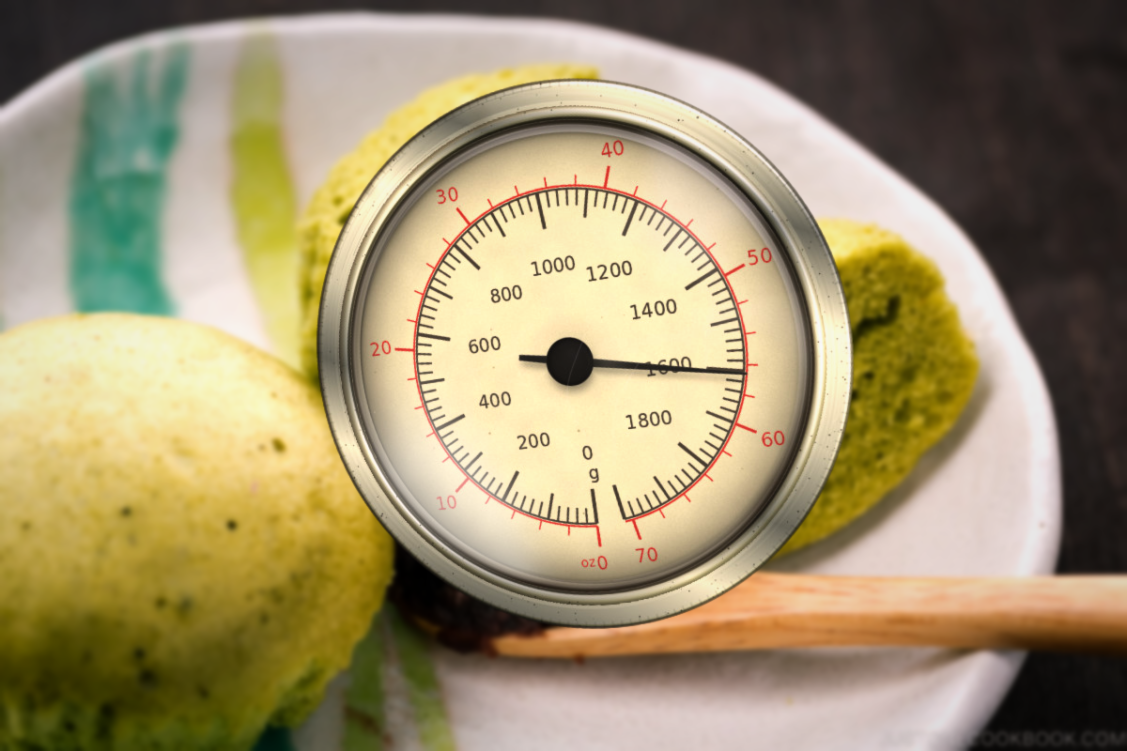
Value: 1600g
